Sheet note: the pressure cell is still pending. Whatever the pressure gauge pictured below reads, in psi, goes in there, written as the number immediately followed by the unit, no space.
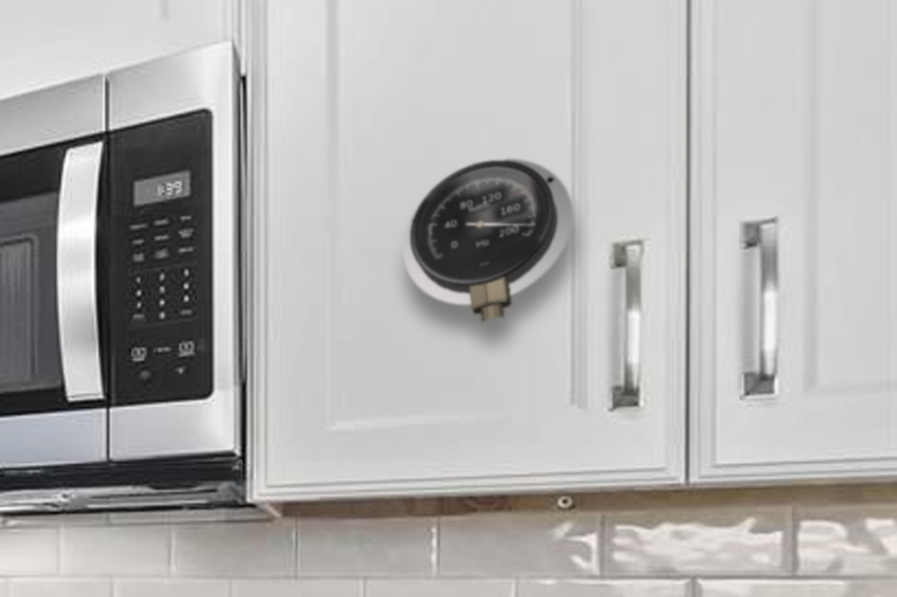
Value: 190psi
